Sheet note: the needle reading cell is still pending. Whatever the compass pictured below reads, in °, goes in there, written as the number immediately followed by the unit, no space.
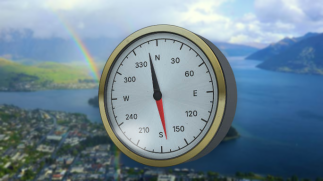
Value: 170°
